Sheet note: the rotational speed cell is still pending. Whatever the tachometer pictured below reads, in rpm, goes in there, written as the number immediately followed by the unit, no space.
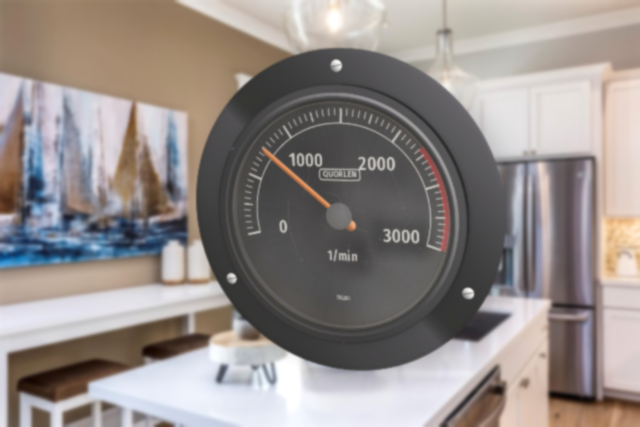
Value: 750rpm
